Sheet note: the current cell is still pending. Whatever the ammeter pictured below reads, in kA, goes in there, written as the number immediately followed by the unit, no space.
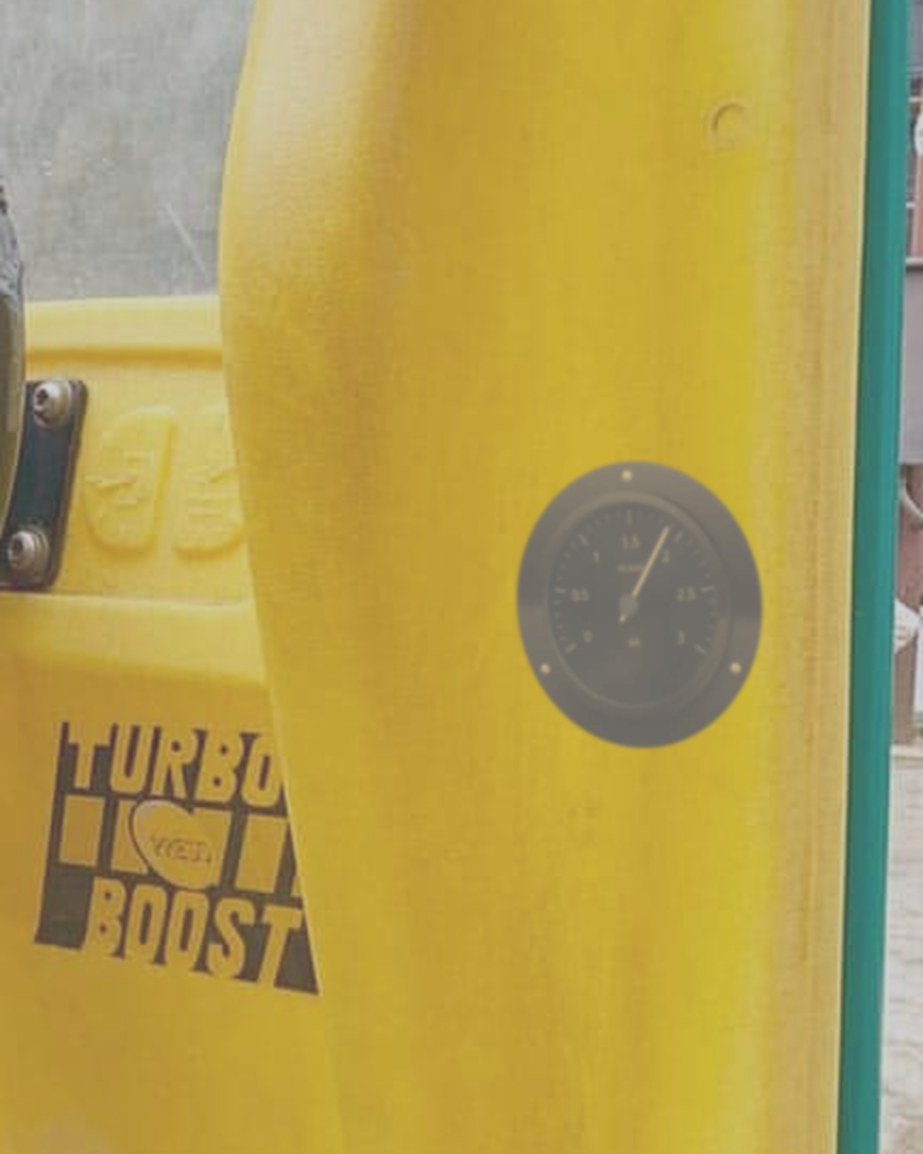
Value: 1.9kA
